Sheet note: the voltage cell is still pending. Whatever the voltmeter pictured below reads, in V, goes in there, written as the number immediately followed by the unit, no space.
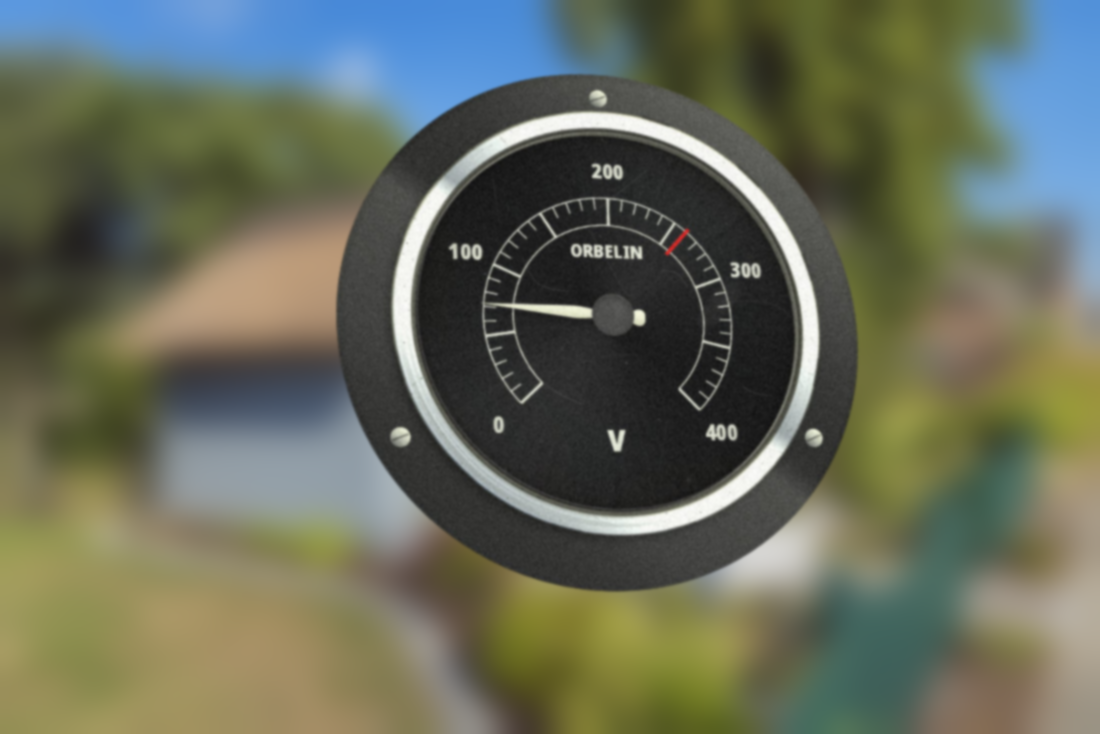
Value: 70V
